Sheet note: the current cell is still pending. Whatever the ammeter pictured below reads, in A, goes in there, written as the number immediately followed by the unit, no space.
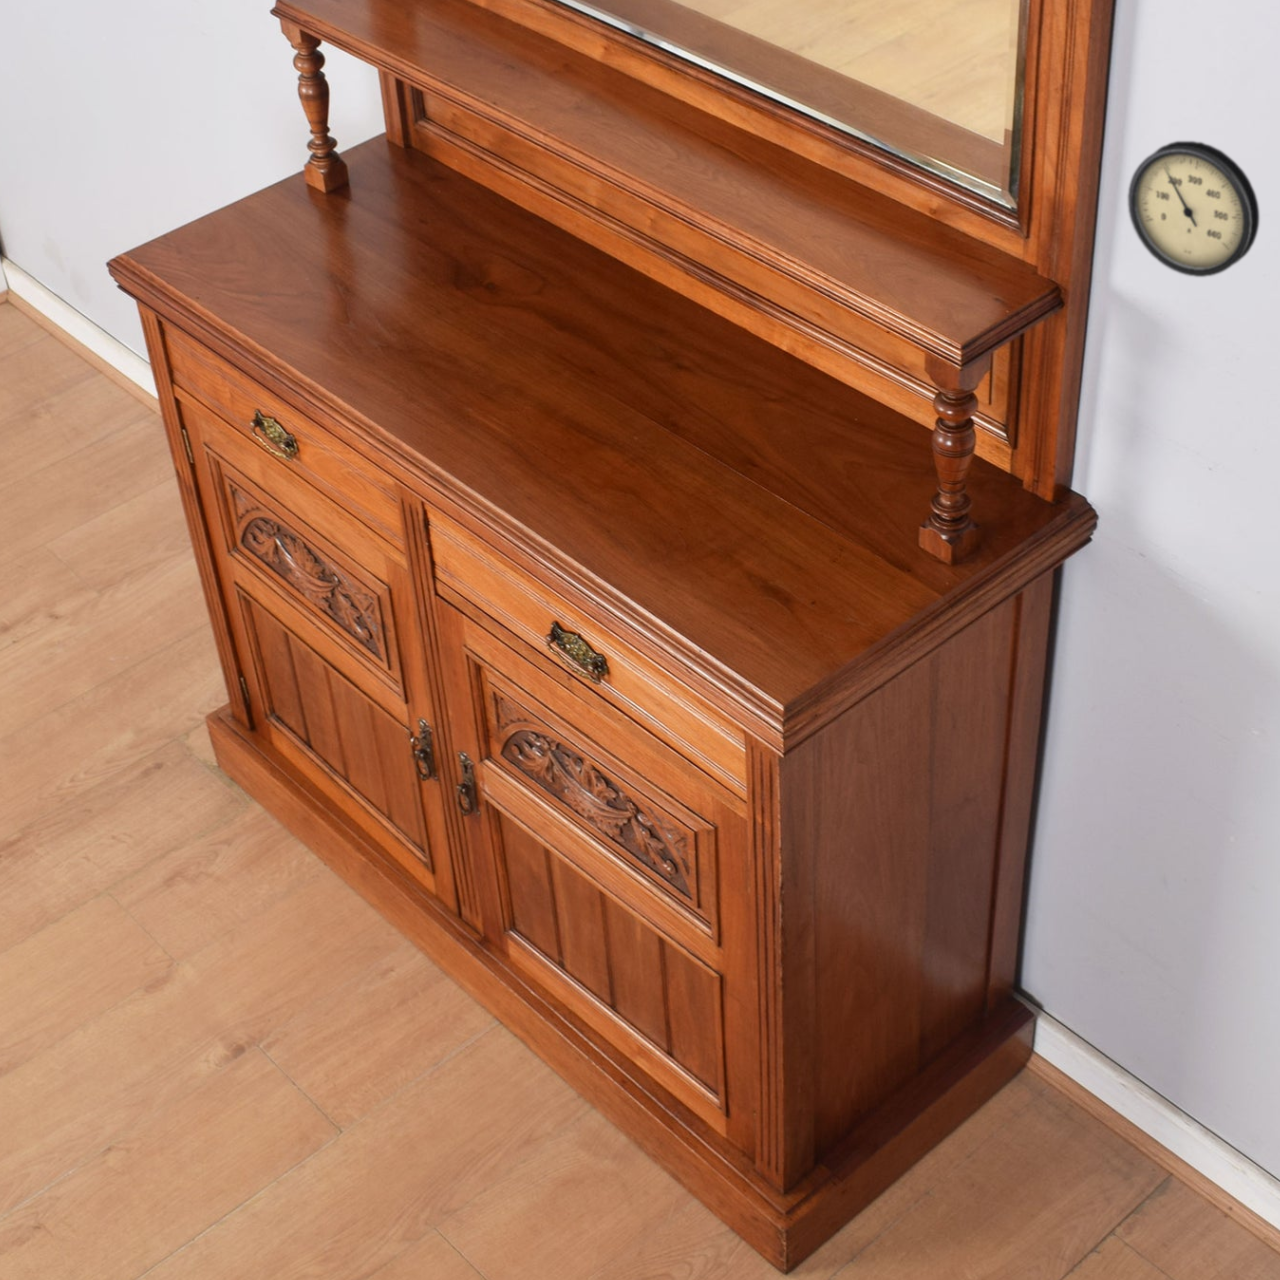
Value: 200A
